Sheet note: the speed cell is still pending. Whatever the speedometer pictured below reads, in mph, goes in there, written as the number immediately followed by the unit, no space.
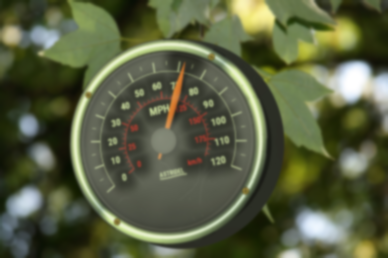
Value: 72.5mph
